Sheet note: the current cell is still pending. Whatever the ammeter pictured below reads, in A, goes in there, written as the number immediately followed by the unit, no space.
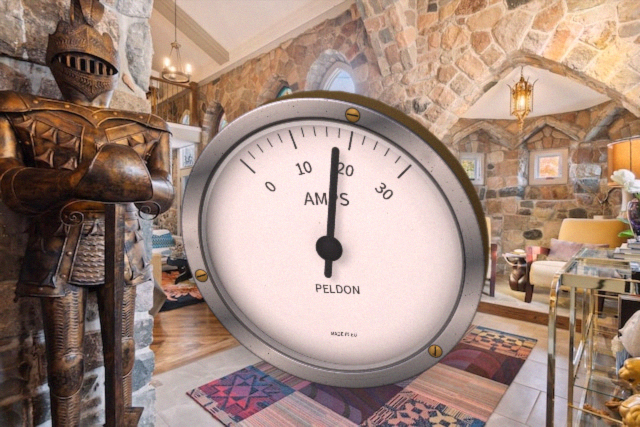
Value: 18A
